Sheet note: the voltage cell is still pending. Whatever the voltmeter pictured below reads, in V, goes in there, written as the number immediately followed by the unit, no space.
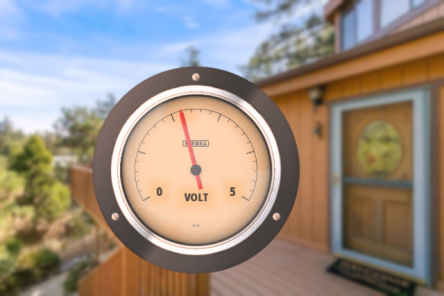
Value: 2.2V
